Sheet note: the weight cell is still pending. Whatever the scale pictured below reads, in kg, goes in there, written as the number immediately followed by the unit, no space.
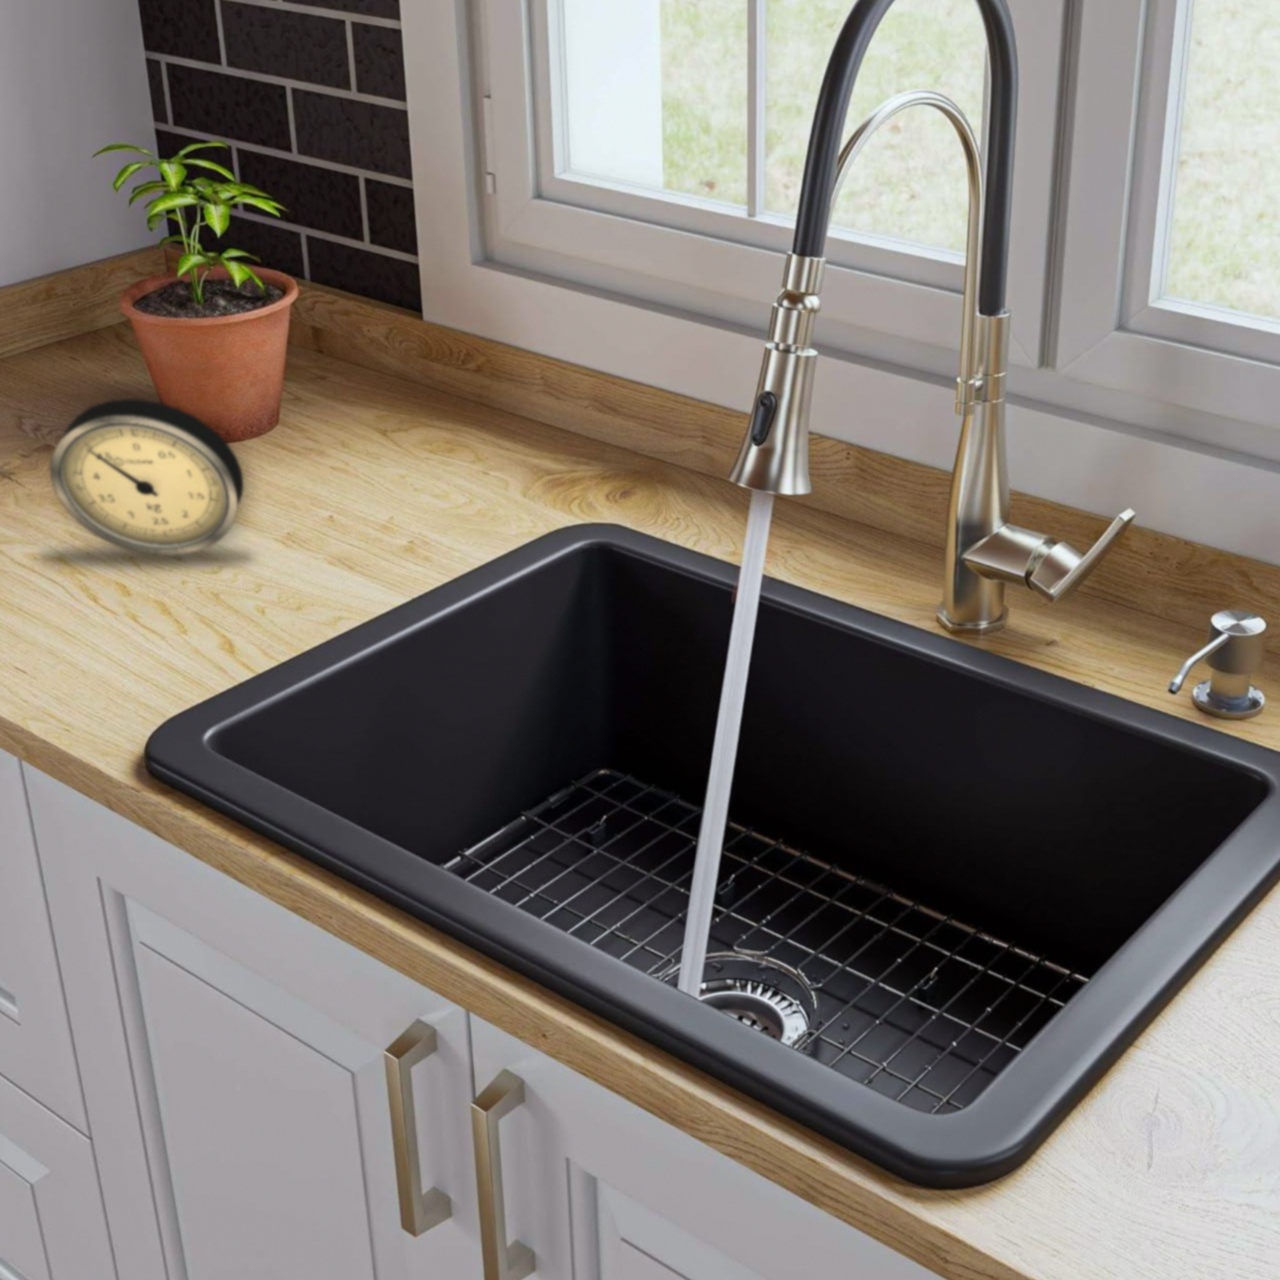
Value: 4.5kg
